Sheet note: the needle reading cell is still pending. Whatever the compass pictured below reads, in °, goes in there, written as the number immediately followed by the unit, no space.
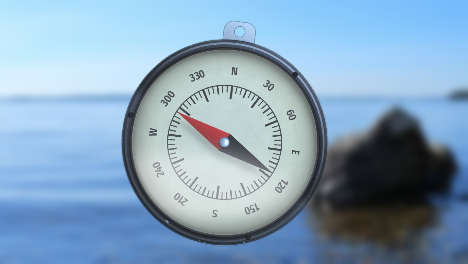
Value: 295°
